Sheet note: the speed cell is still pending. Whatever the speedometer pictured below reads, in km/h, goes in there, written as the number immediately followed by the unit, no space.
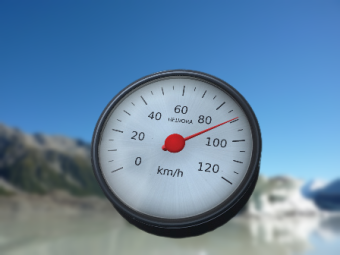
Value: 90km/h
